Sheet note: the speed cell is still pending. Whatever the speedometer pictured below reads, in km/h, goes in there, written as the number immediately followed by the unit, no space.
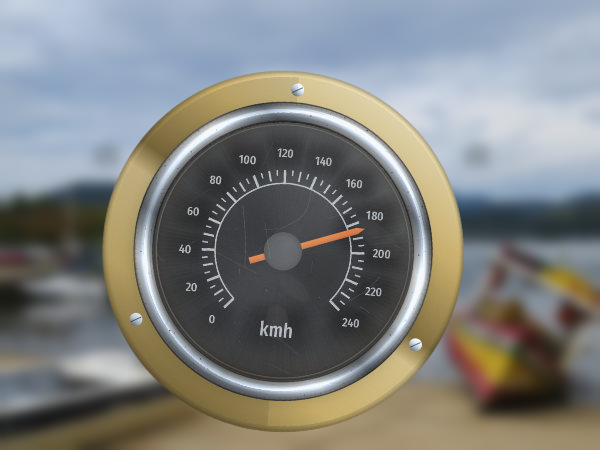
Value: 185km/h
